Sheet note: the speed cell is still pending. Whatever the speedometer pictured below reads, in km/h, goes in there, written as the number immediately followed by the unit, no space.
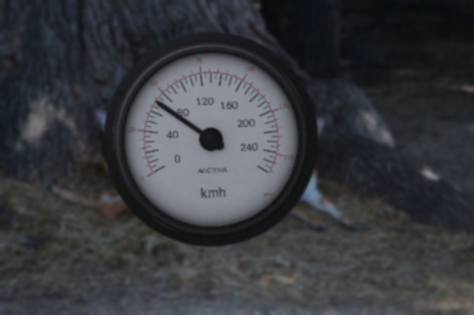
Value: 70km/h
